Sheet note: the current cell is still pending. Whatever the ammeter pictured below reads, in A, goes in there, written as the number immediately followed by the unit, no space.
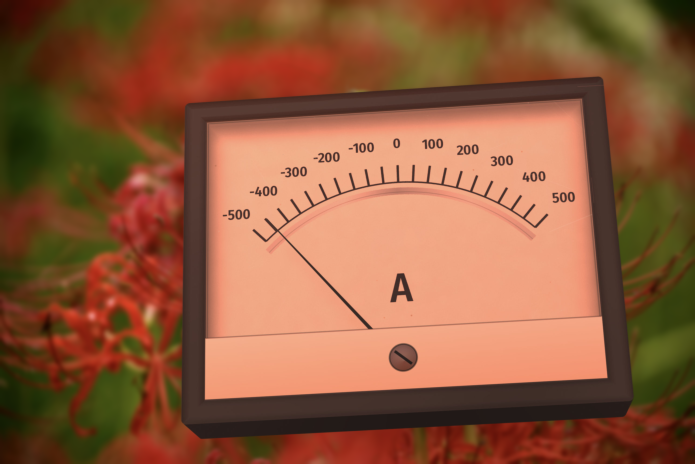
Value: -450A
